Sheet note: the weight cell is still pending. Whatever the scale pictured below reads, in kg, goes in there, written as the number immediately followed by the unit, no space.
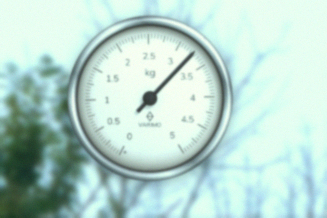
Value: 3.25kg
